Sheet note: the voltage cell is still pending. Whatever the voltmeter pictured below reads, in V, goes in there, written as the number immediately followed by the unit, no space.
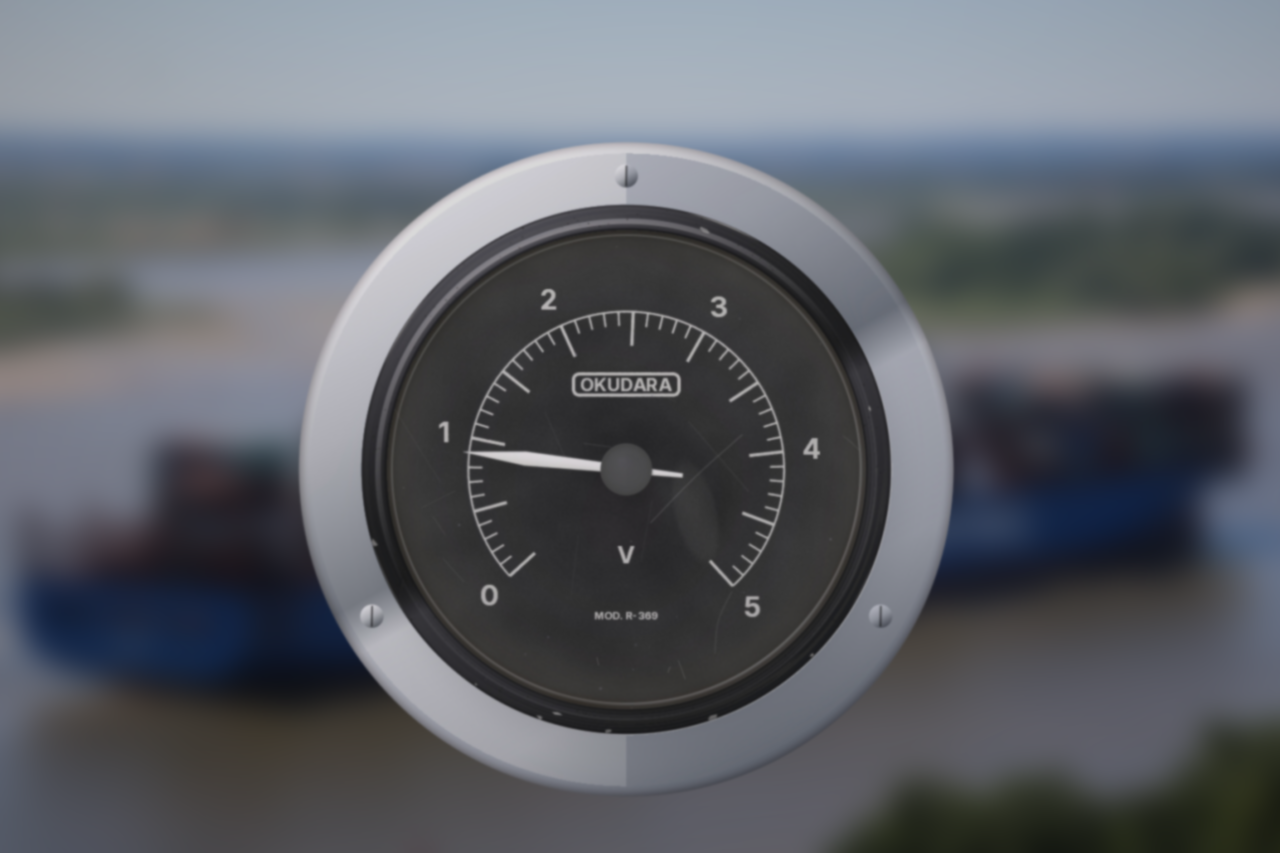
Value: 0.9V
